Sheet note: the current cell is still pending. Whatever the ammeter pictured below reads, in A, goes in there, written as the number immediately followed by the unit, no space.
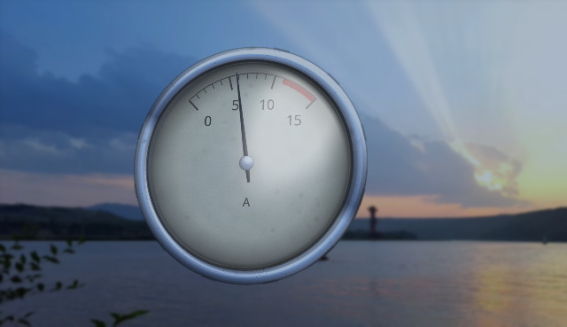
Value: 6A
